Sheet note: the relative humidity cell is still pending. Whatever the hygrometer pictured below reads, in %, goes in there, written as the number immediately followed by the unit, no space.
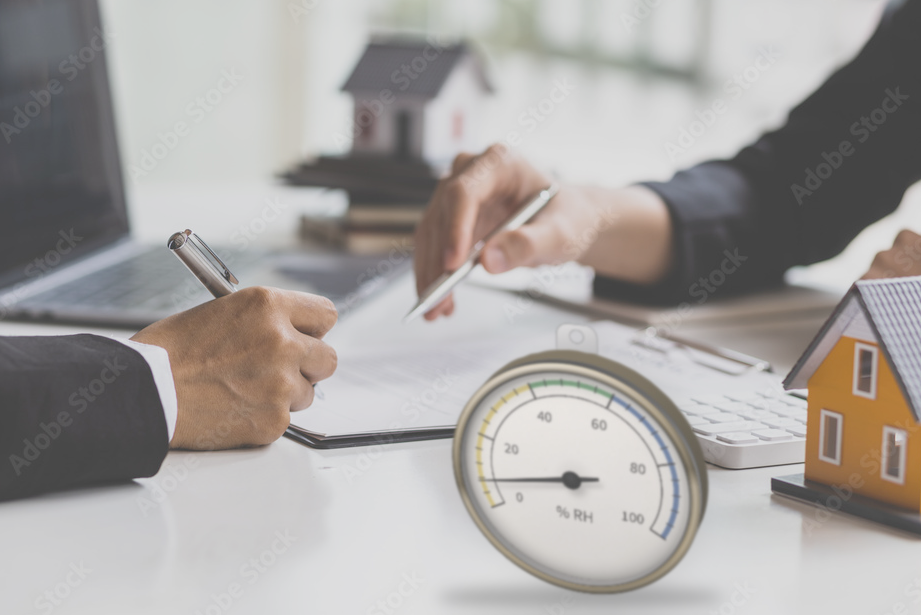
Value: 8%
